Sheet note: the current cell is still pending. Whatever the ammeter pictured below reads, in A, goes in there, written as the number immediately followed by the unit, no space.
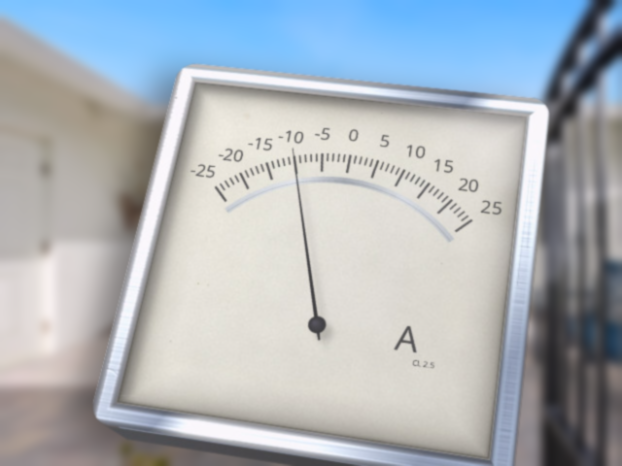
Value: -10A
